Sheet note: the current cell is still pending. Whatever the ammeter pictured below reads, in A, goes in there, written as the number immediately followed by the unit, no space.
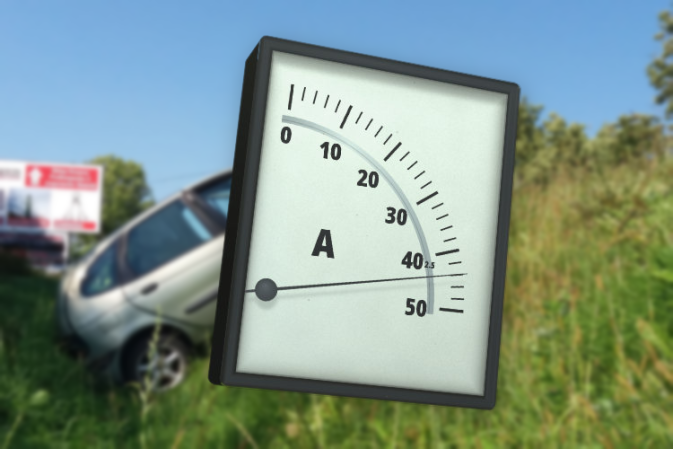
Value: 44A
